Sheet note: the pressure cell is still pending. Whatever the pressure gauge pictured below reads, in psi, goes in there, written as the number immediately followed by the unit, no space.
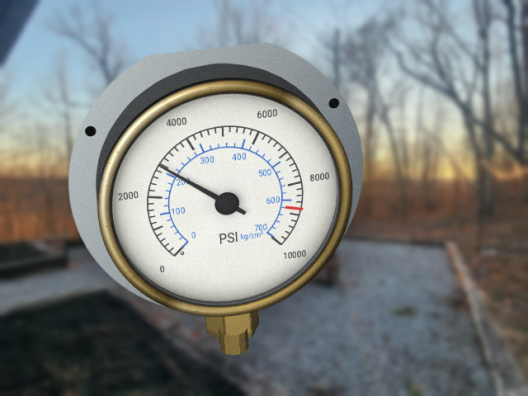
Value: 3000psi
